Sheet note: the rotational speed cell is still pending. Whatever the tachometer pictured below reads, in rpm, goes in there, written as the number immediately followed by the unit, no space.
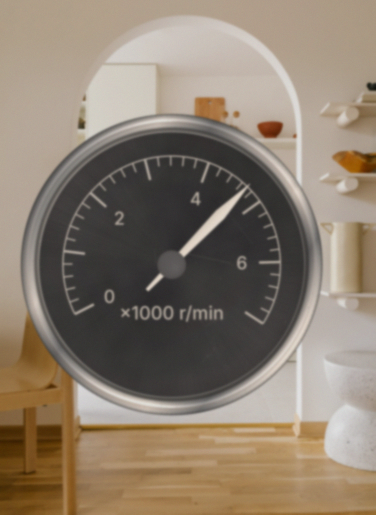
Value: 4700rpm
